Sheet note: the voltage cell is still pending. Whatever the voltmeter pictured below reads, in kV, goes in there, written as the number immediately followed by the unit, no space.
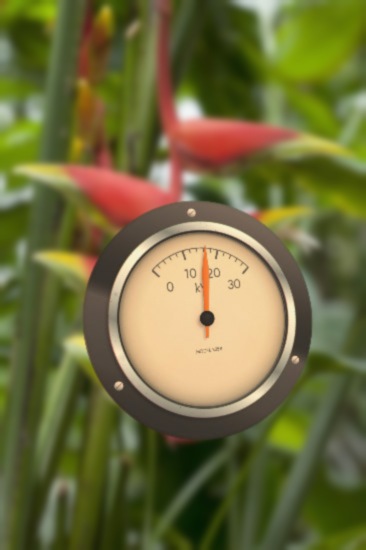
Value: 16kV
